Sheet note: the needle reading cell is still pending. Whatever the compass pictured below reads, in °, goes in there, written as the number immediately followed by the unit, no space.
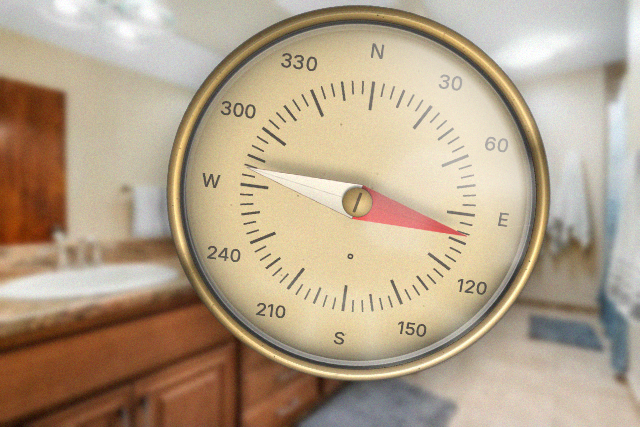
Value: 100°
